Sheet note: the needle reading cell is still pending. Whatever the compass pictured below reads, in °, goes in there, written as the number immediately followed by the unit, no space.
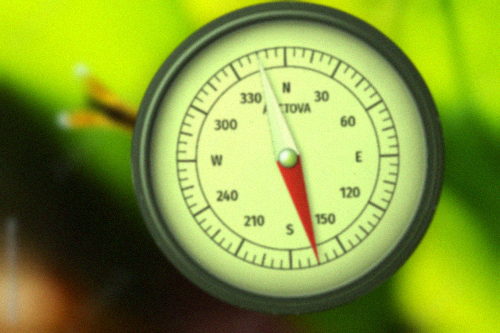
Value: 165°
